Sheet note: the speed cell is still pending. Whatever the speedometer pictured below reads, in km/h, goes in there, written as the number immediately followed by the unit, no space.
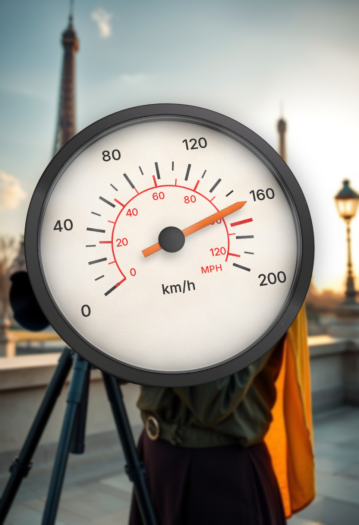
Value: 160km/h
